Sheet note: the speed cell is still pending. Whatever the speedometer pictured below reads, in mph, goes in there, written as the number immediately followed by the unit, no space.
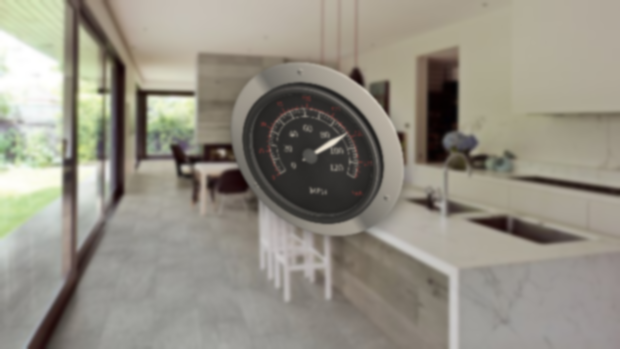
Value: 90mph
